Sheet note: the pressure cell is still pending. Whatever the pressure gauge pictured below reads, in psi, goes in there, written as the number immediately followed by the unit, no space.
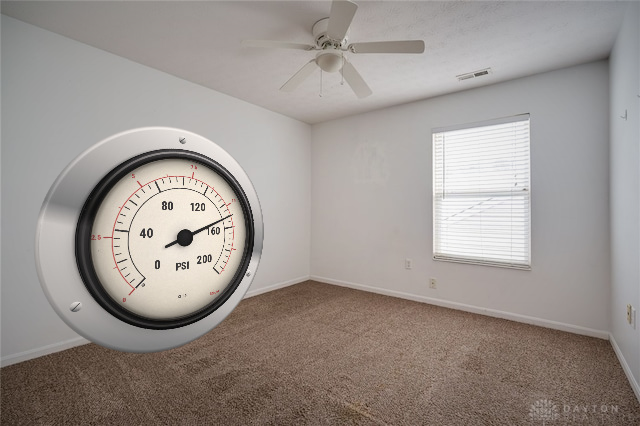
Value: 150psi
